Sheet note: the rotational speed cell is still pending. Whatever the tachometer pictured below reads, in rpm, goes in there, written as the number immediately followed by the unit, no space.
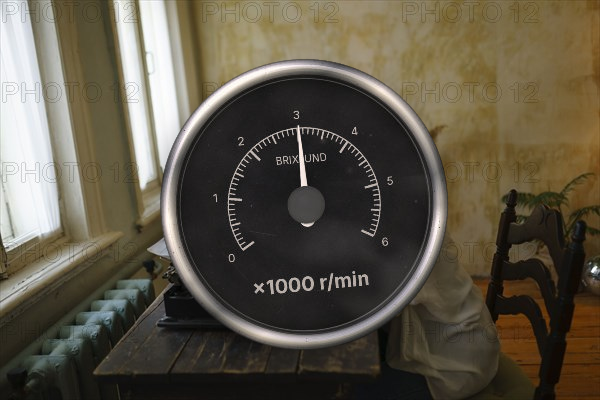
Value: 3000rpm
